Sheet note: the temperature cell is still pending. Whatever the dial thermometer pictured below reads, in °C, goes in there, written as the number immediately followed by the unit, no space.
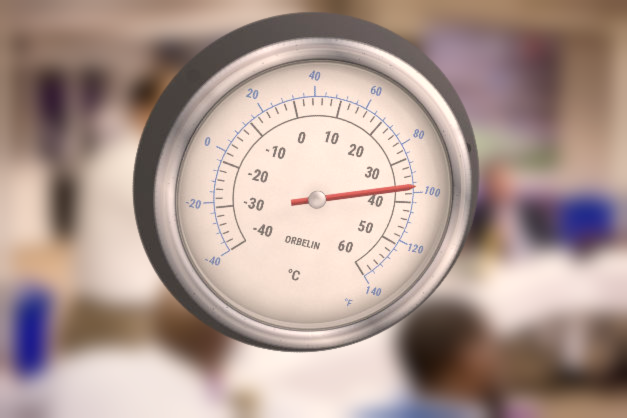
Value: 36°C
